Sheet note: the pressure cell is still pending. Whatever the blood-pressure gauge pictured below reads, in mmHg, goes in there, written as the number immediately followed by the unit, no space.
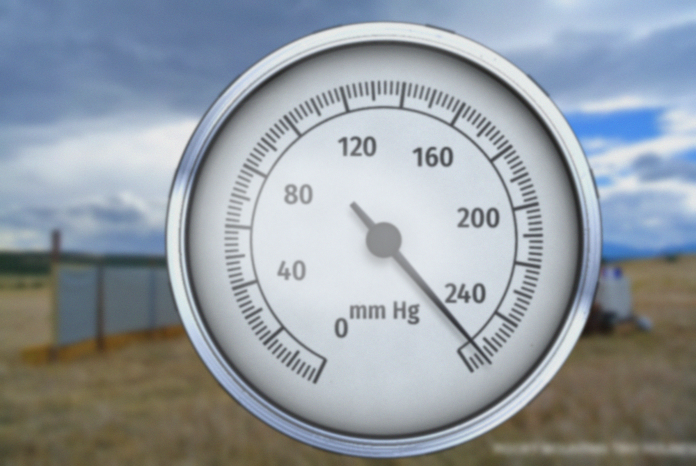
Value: 254mmHg
